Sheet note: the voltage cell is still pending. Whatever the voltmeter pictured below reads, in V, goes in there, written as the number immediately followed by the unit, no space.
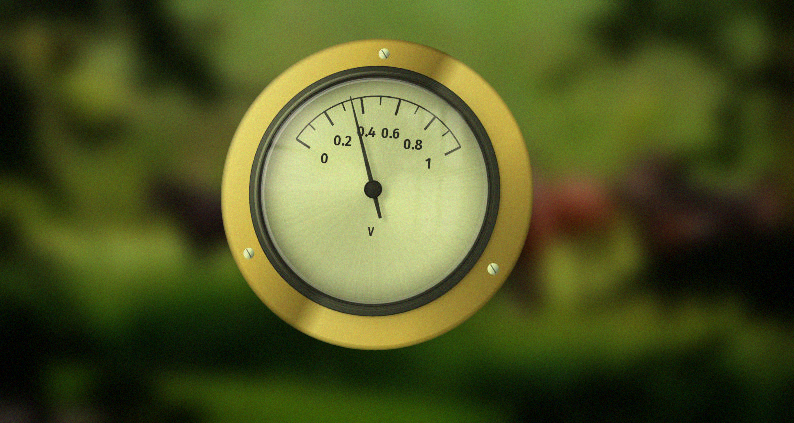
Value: 0.35V
